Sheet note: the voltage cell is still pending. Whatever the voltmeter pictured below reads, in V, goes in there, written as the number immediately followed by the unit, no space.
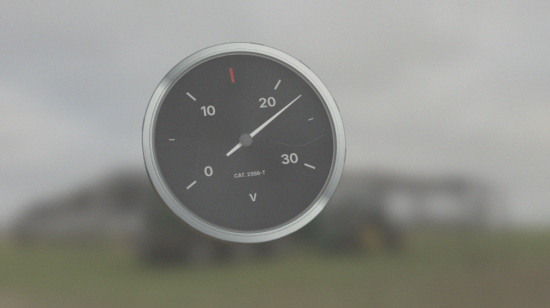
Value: 22.5V
